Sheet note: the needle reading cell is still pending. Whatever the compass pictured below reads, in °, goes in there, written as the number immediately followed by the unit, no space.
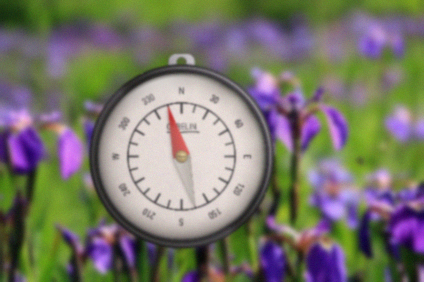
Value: 345°
